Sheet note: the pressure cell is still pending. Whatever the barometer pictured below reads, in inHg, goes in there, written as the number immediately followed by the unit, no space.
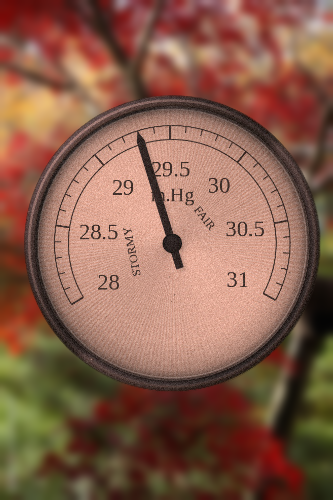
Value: 29.3inHg
